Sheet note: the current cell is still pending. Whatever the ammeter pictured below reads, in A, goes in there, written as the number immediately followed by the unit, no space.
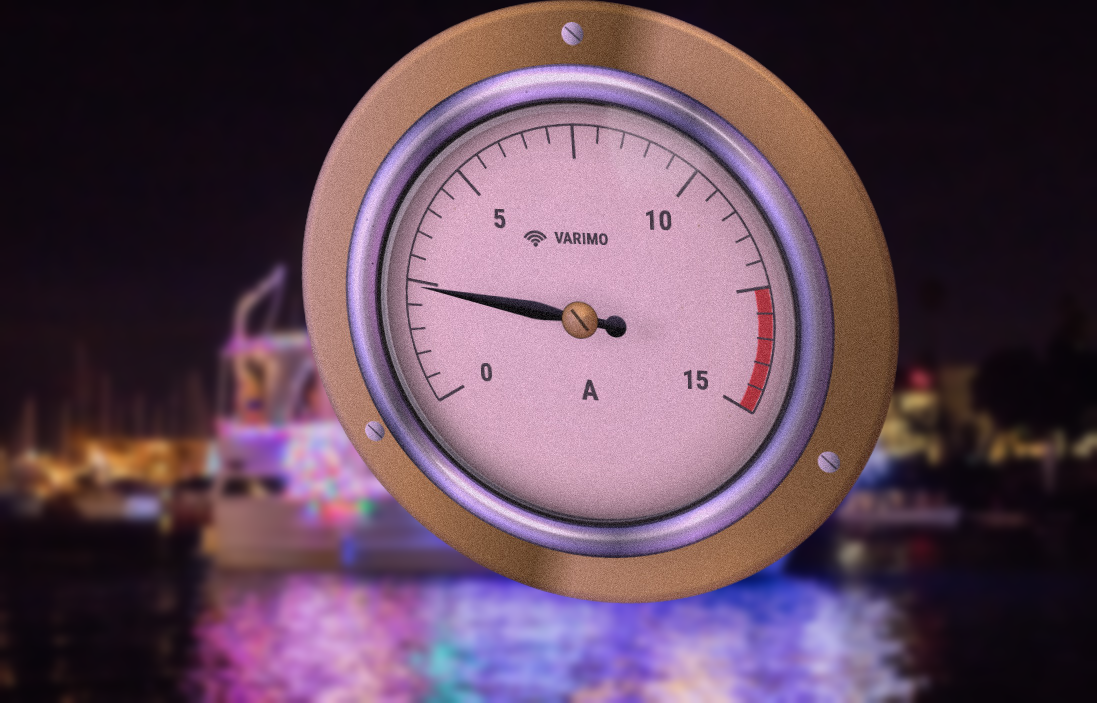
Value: 2.5A
